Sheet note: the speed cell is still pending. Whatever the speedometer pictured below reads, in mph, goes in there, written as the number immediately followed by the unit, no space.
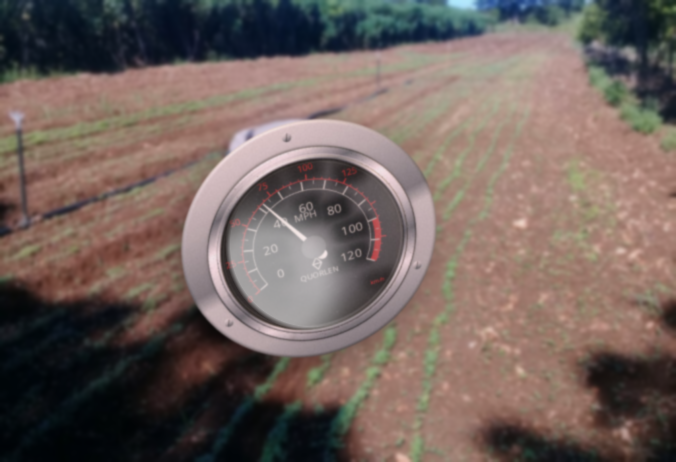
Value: 42.5mph
